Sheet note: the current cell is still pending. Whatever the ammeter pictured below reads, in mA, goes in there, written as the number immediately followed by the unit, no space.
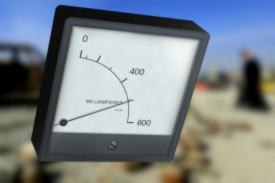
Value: 500mA
